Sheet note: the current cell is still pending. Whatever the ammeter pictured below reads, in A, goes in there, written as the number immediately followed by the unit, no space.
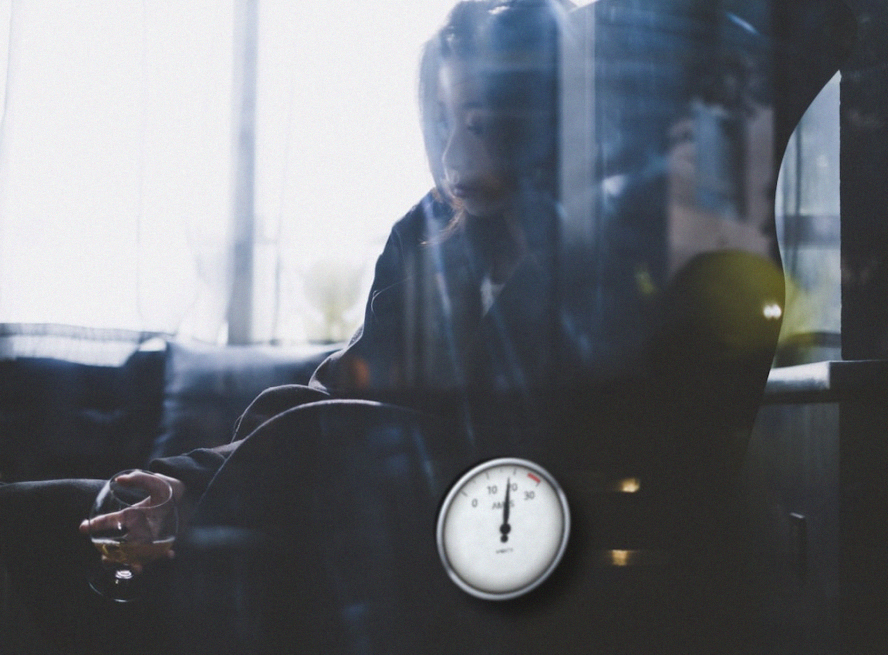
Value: 17.5A
